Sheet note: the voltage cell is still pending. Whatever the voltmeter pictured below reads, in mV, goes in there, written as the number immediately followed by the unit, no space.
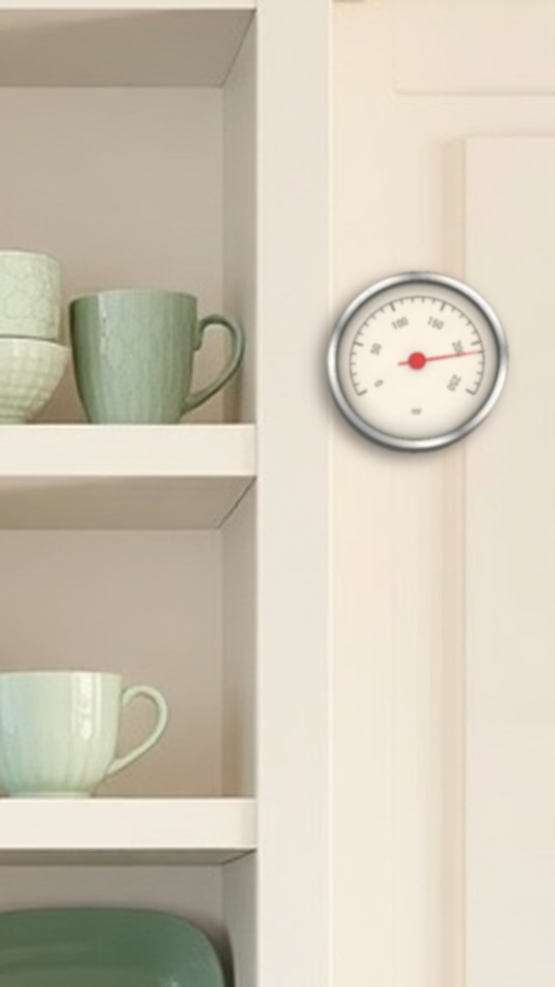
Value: 210mV
